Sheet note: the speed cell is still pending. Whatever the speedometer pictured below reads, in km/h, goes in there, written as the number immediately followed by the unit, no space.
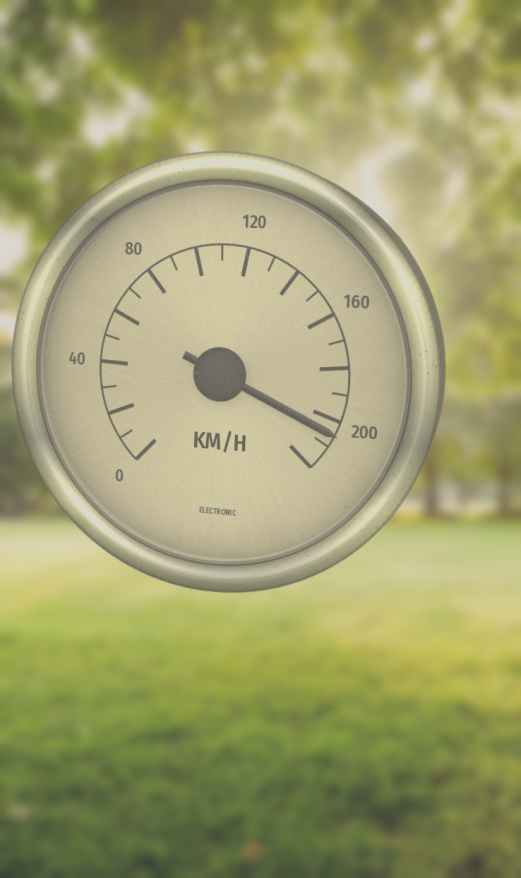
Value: 205km/h
